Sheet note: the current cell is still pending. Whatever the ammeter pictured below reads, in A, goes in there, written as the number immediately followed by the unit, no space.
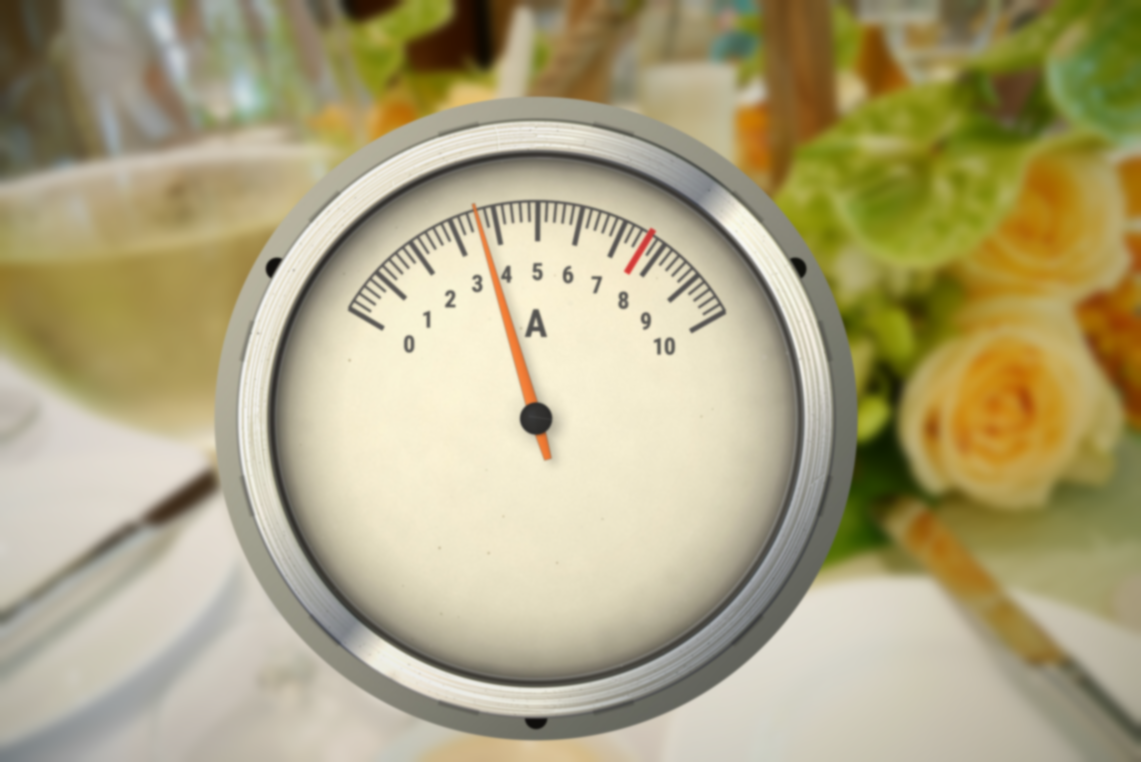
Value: 3.6A
